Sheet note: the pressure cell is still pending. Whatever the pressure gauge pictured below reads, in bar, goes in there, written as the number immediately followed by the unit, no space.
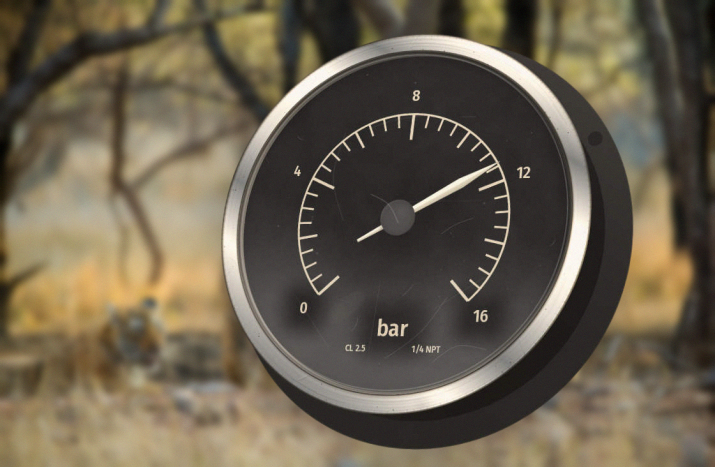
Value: 11.5bar
